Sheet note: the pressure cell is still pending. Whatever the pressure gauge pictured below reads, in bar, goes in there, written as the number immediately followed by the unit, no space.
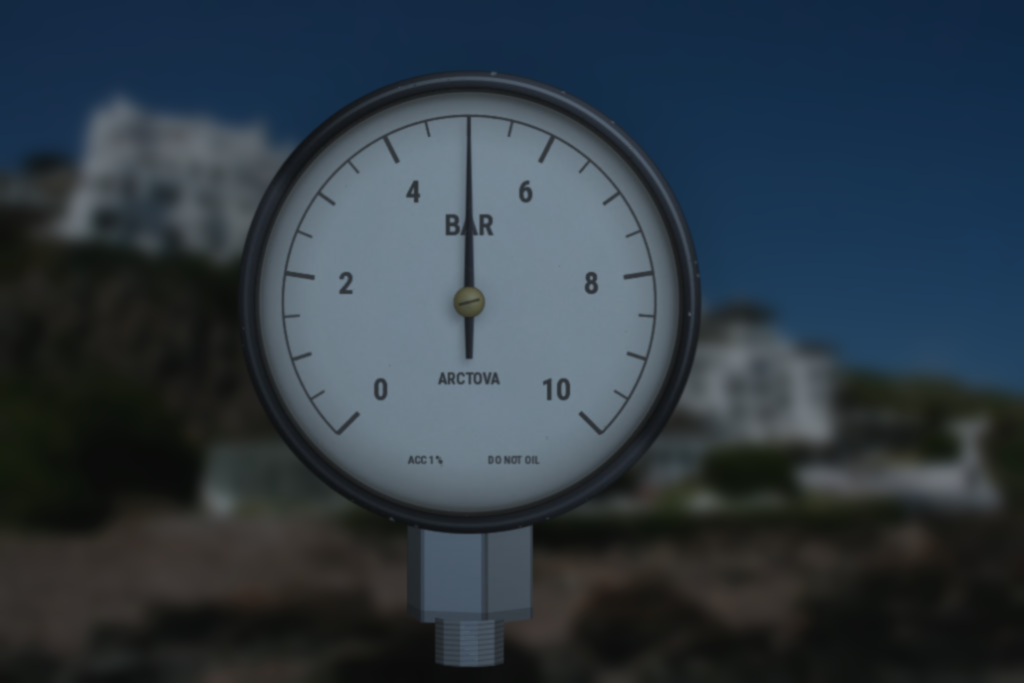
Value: 5bar
